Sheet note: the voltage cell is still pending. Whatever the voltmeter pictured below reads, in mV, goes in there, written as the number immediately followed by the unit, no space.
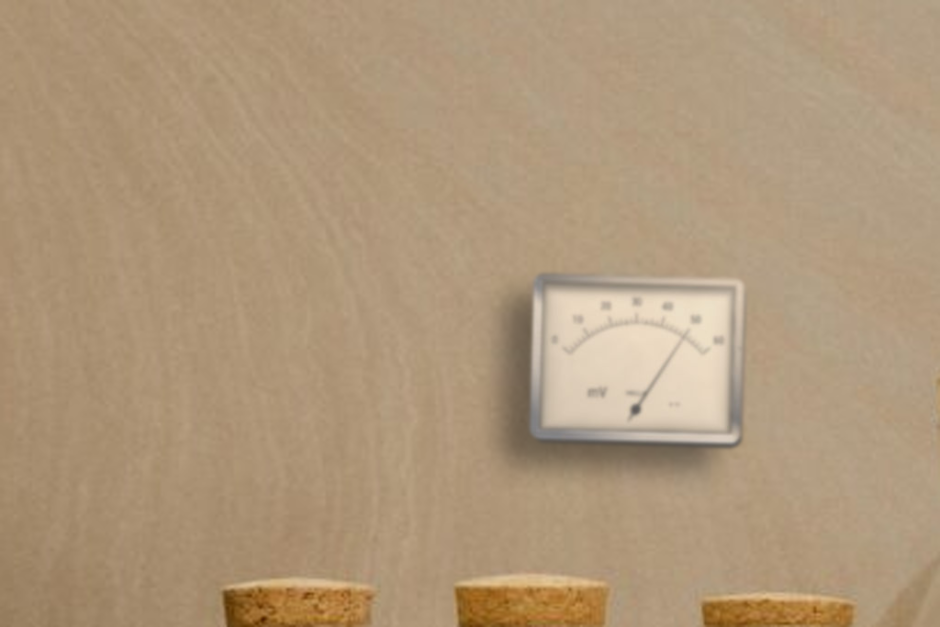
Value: 50mV
